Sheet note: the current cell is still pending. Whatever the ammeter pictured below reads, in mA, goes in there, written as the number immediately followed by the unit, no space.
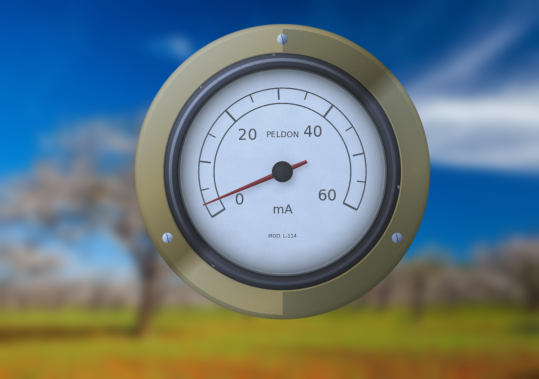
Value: 2.5mA
